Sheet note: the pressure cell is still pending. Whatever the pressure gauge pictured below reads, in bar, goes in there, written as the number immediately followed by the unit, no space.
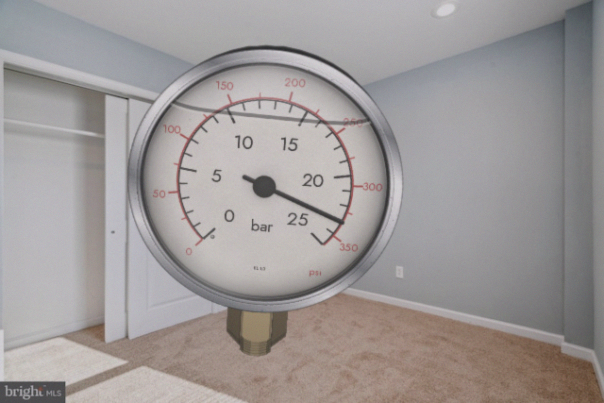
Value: 23bar
